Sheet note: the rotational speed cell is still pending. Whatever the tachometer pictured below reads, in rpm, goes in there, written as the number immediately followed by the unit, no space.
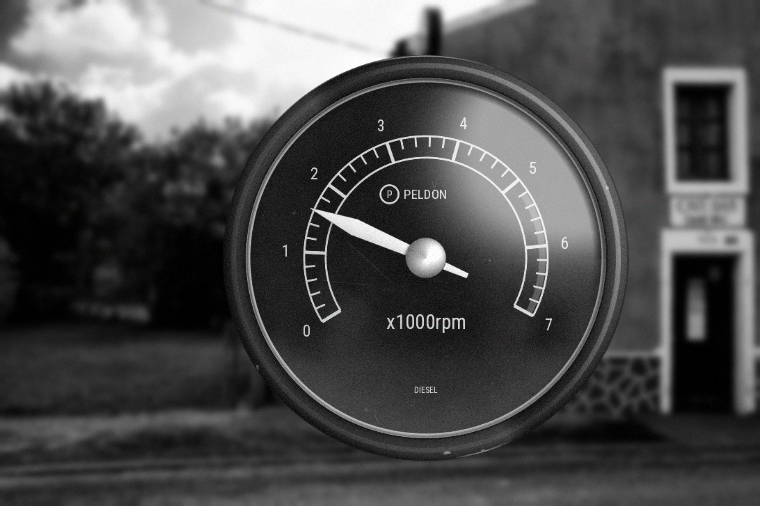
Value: 1600rpm
